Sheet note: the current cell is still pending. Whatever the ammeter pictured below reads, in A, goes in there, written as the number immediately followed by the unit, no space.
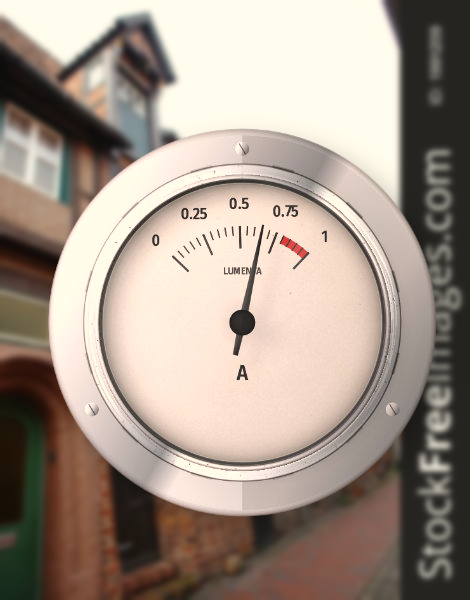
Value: 0.65A
